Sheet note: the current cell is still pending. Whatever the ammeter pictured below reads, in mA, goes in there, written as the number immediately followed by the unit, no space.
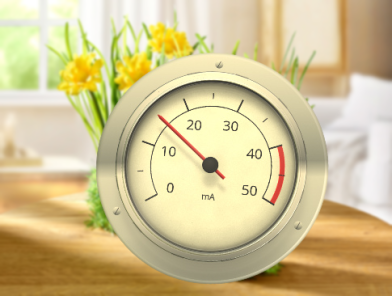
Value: 15mA
